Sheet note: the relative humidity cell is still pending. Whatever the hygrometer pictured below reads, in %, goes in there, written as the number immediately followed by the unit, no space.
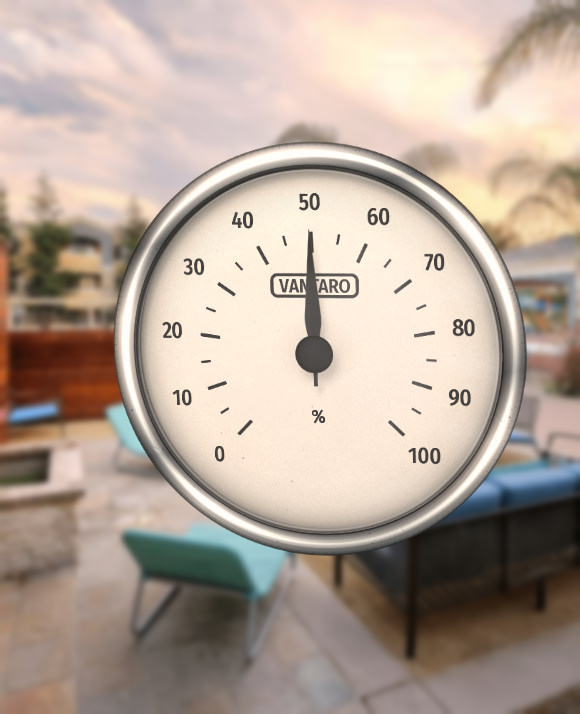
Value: 50%
